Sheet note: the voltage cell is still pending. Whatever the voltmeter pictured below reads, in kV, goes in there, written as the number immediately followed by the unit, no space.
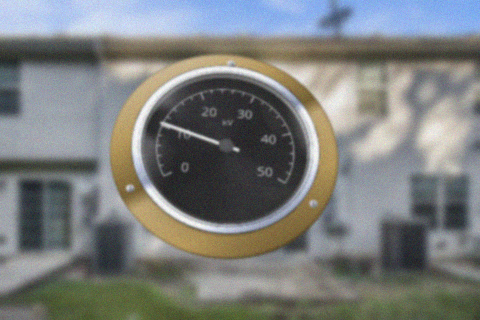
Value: 10kV
